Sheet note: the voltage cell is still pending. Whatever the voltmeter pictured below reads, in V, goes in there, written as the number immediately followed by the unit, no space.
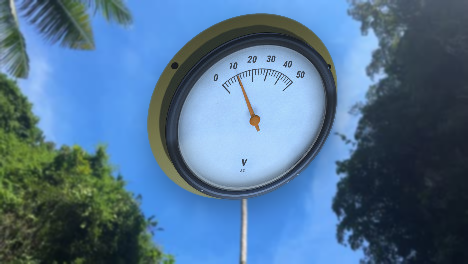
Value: 10V
